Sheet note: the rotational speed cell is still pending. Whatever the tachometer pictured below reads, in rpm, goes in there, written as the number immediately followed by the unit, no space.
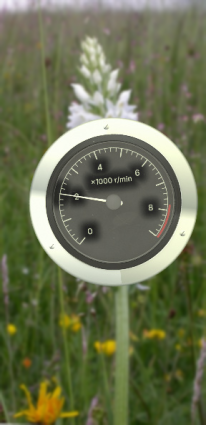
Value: 2000rpm
